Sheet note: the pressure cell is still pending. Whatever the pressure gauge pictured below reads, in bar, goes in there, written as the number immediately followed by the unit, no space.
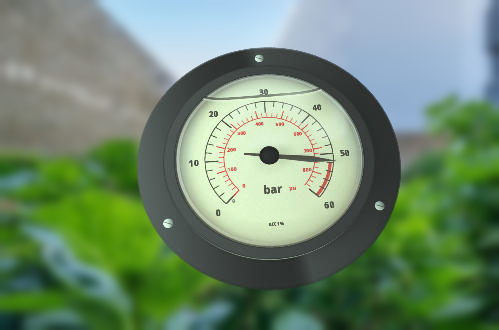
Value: 52bar
